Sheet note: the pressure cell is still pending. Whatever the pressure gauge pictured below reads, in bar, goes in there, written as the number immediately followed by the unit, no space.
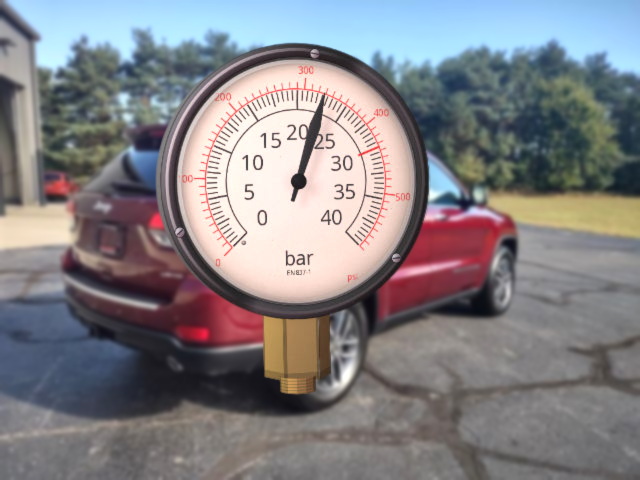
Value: 22.5bar
